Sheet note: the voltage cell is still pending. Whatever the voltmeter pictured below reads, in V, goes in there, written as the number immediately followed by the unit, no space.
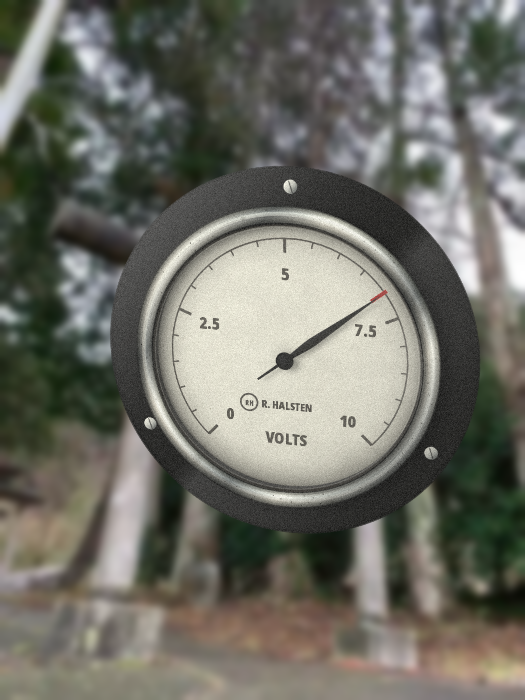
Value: 7V
